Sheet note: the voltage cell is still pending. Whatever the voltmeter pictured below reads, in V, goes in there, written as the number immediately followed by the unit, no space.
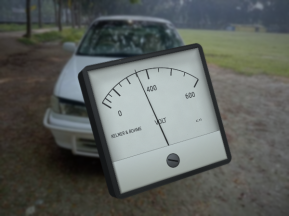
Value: 350V
